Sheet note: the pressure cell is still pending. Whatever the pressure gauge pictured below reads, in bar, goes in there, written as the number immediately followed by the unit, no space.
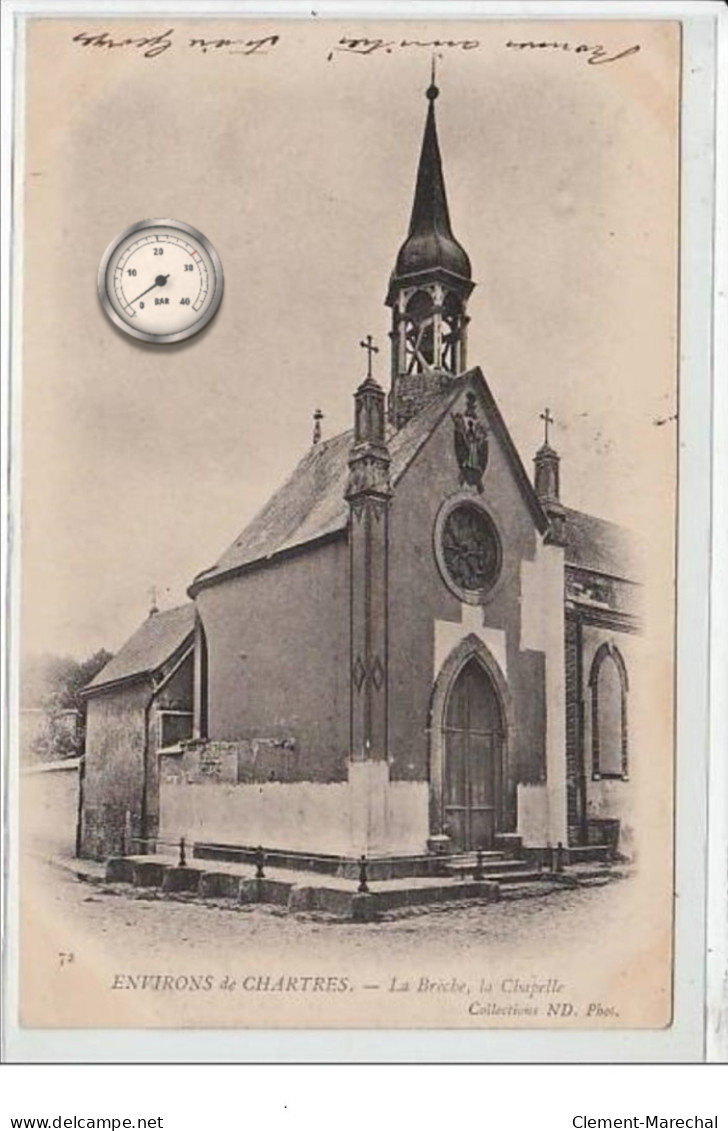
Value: 2bar
